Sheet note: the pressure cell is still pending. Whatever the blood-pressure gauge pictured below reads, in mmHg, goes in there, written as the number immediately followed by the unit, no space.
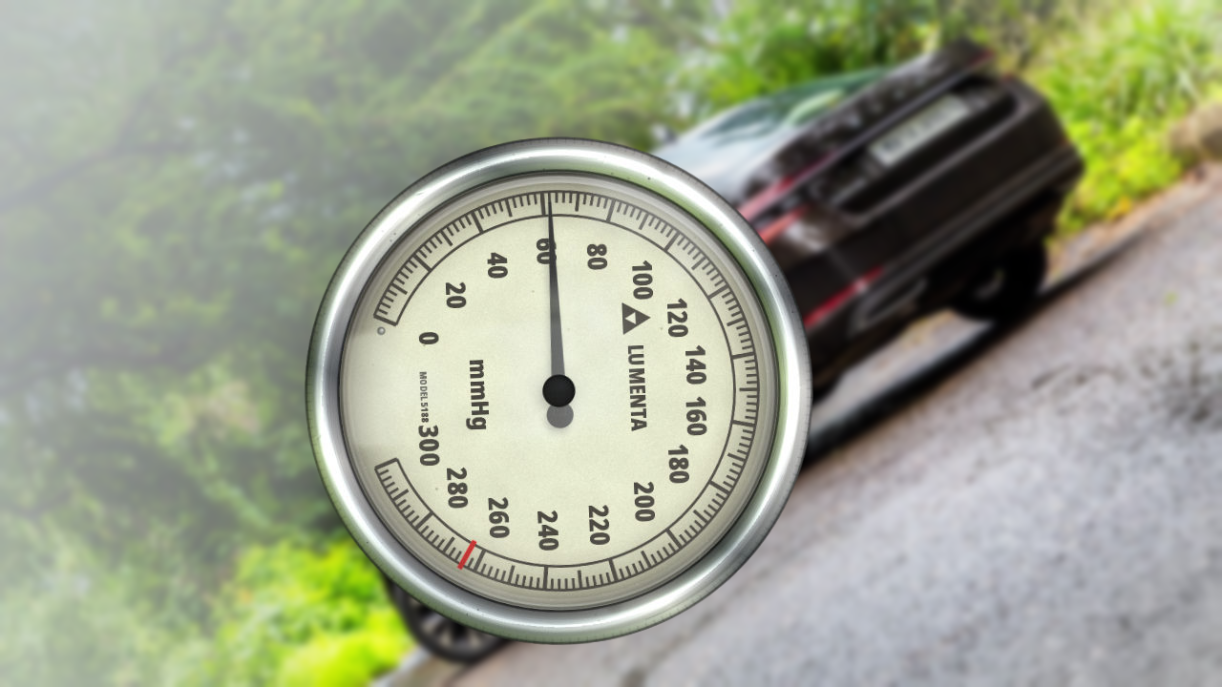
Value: 62mmHg
